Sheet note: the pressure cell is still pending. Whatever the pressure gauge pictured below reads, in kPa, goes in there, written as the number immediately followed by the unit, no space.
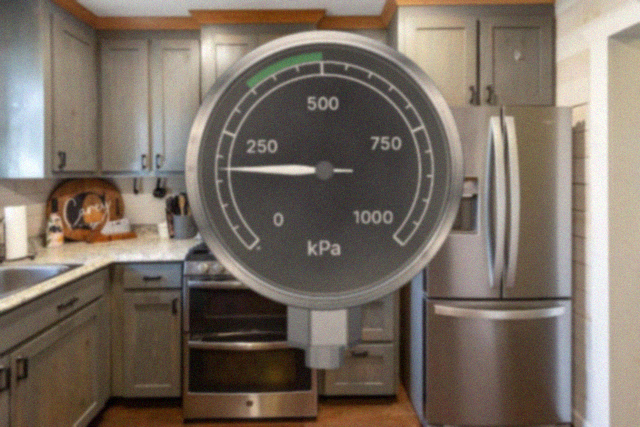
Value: 175kPa
